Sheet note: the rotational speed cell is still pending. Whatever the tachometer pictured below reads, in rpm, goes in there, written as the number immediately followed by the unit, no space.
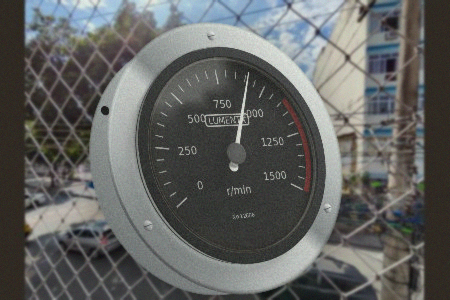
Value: 900rpm
